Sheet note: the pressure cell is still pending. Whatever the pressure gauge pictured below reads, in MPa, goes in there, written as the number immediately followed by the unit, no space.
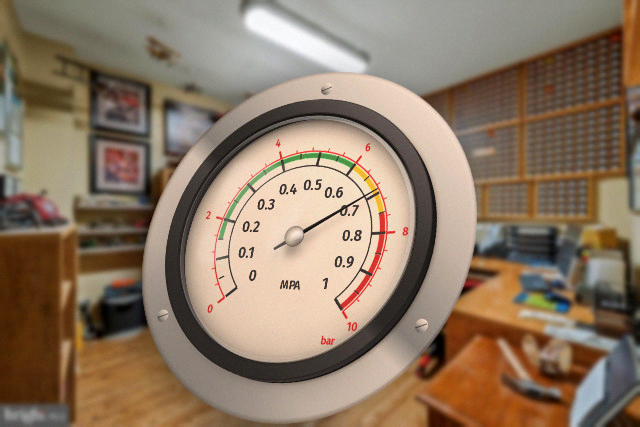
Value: 0.7MPa
